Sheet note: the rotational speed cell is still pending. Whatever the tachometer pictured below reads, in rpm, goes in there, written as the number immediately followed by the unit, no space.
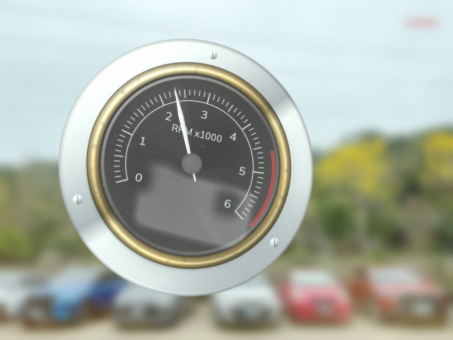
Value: 2300rpm
